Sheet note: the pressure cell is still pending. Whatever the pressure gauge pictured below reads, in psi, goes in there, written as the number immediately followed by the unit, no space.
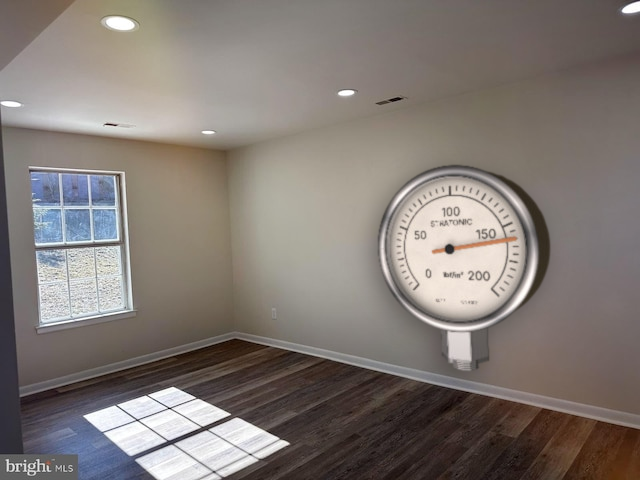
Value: 160psi
